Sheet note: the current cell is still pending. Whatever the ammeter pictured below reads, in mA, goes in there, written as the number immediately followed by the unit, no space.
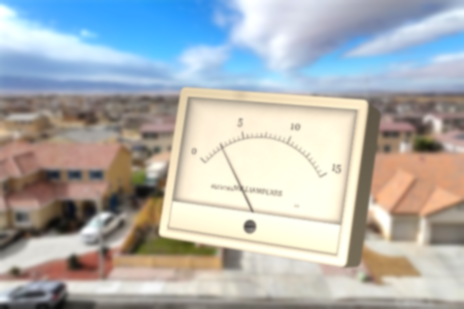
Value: 2.5mA
